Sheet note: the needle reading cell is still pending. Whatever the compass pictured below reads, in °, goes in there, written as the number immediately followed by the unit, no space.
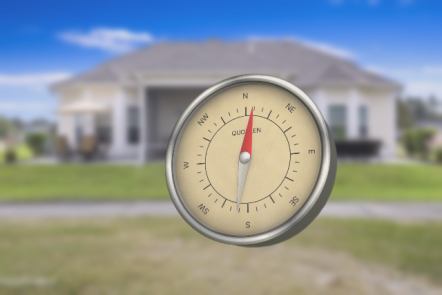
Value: 10°
